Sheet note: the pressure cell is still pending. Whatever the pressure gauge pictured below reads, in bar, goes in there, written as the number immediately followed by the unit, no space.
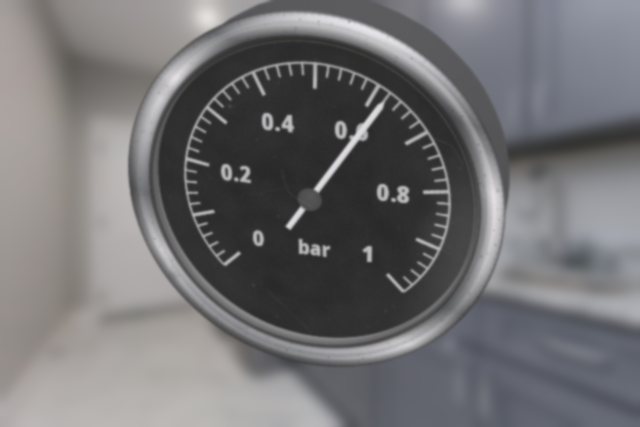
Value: 0.62bar
